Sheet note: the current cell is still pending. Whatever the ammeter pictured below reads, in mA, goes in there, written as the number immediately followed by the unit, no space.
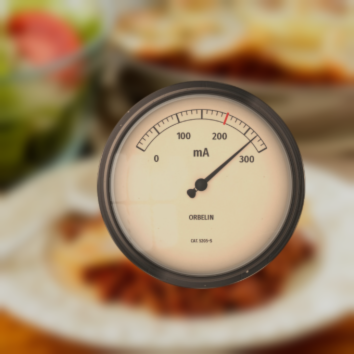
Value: 270mA
